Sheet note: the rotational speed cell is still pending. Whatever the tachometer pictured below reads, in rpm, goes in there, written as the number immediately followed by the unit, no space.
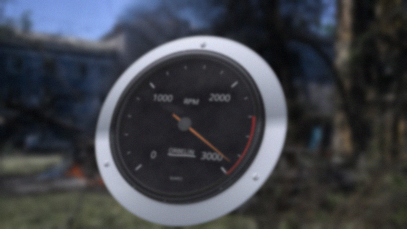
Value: 2900rpm
